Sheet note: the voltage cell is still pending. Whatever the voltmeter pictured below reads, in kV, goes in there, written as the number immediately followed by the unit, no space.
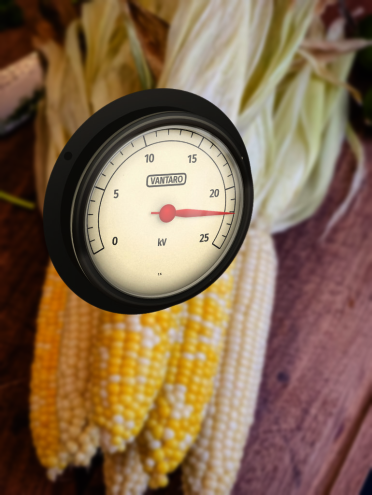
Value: 22kV
